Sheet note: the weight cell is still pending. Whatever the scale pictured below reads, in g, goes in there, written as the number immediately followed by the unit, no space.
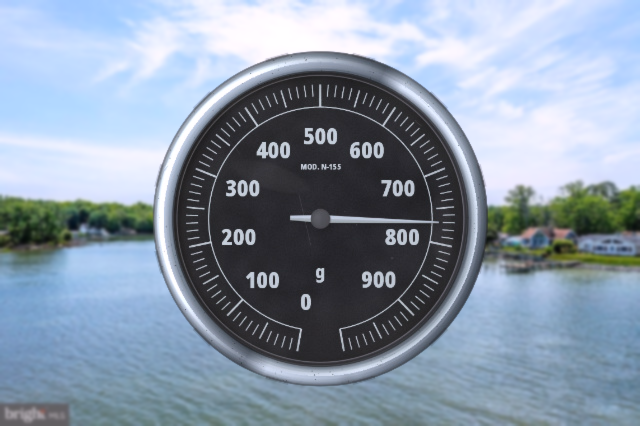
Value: 770g
